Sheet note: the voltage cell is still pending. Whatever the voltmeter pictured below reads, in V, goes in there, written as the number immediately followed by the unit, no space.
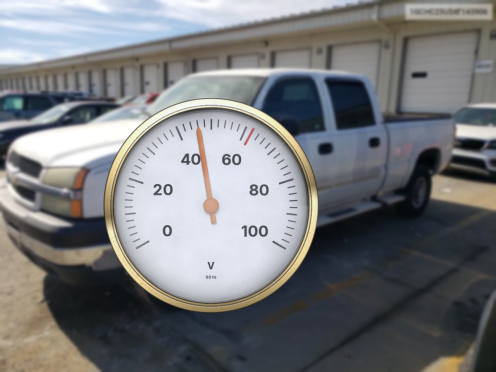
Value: 46V
